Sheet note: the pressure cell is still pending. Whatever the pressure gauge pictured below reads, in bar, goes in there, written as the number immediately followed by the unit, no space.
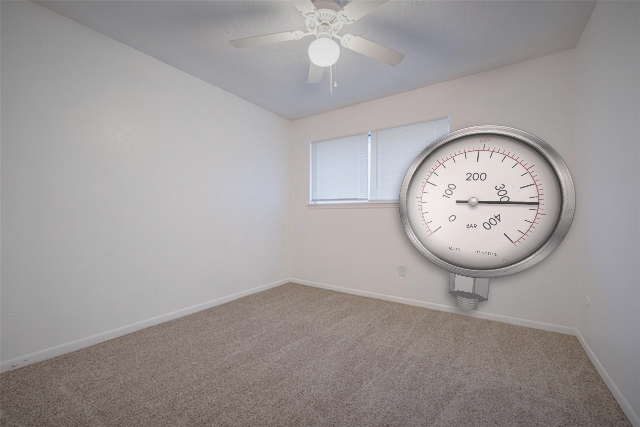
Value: 330bar
